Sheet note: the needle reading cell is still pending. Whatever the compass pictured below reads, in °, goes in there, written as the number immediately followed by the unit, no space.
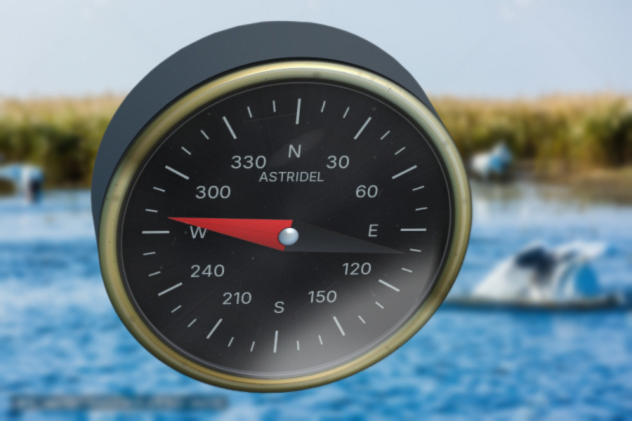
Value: 280°
